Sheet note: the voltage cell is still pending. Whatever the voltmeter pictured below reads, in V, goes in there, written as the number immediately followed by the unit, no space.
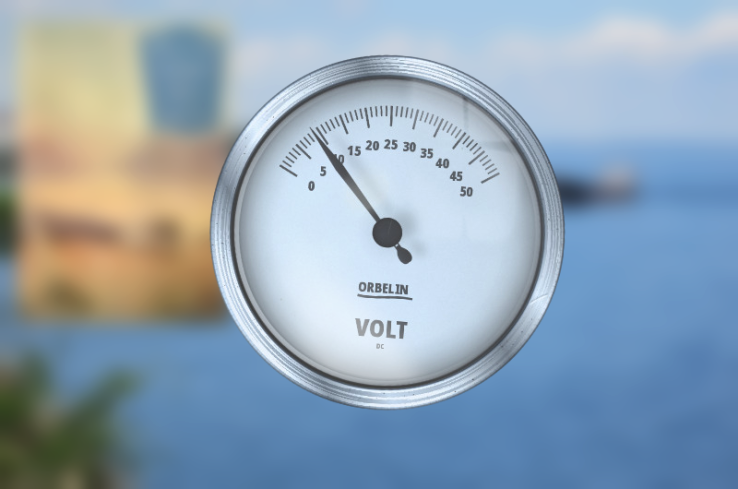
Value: 9V
